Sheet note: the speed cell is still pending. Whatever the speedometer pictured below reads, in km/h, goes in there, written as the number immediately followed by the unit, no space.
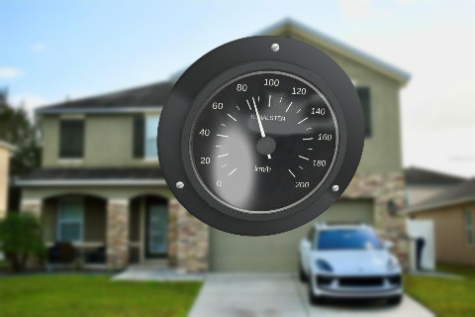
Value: 85km/h
